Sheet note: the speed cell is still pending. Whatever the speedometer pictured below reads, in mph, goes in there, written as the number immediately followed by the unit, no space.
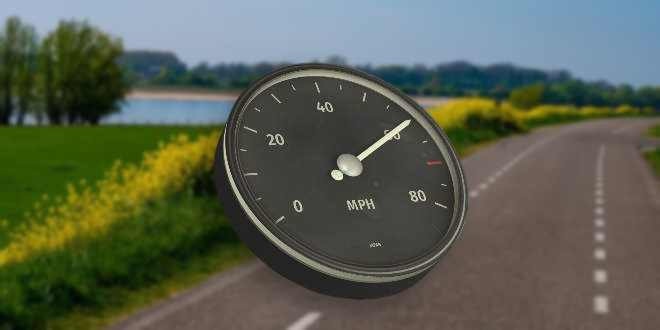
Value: 60mph
